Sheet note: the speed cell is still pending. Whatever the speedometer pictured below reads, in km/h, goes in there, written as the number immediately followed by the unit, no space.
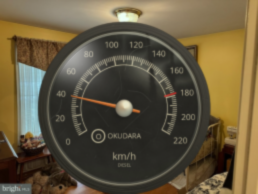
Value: 40km/h
